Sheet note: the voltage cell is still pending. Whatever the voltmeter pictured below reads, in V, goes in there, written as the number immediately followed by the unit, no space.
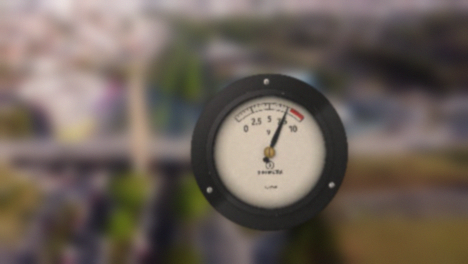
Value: 7.5V
